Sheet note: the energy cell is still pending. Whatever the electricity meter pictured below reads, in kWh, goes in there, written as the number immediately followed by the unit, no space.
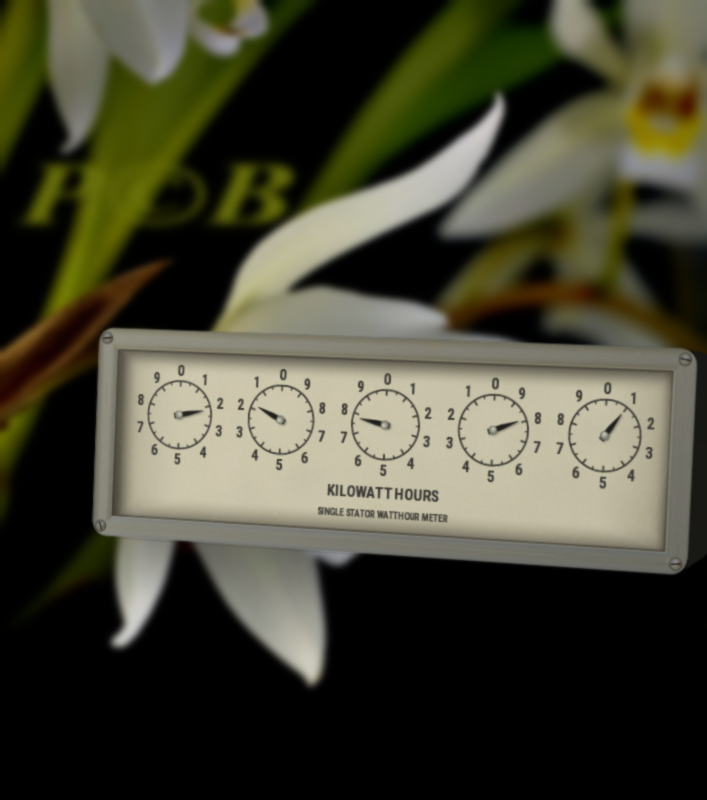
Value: 21781kWh
